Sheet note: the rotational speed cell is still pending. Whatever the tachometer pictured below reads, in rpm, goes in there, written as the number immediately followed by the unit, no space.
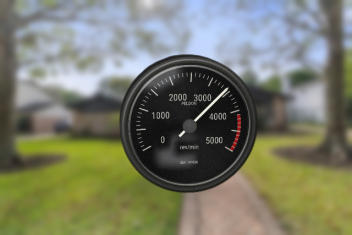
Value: 3400rpm
